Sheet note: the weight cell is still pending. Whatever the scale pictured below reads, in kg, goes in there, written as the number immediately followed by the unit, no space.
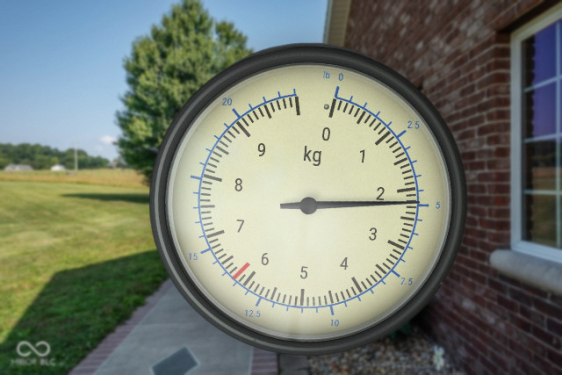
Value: 2.2kg
